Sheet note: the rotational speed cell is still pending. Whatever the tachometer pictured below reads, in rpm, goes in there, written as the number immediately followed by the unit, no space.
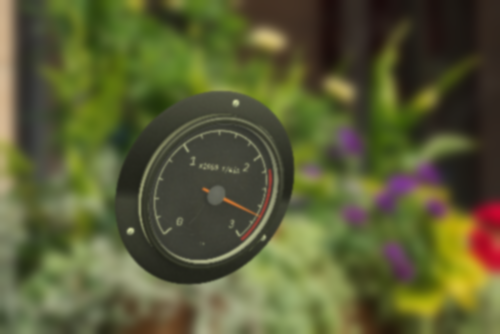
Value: 2700rpm
